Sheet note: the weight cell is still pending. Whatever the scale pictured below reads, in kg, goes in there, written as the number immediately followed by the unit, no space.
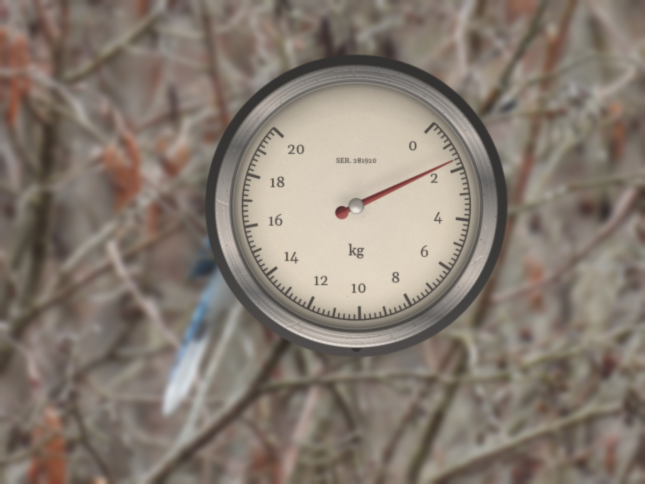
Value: 1.6kg
